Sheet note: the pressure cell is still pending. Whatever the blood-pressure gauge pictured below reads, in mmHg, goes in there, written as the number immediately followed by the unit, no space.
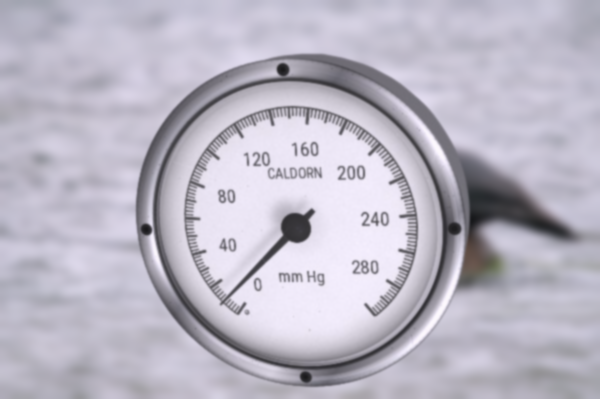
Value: 10mmHg
